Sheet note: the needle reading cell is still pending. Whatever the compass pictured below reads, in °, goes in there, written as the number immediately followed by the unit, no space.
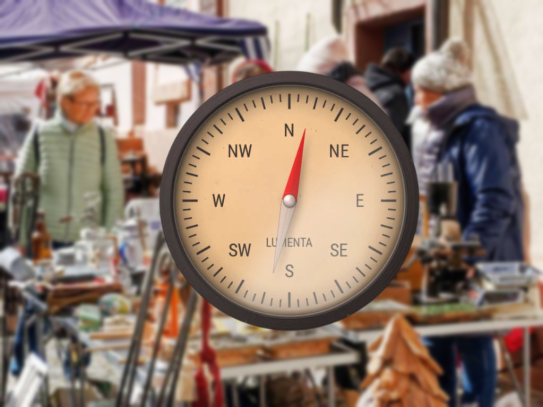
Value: 12.5°
